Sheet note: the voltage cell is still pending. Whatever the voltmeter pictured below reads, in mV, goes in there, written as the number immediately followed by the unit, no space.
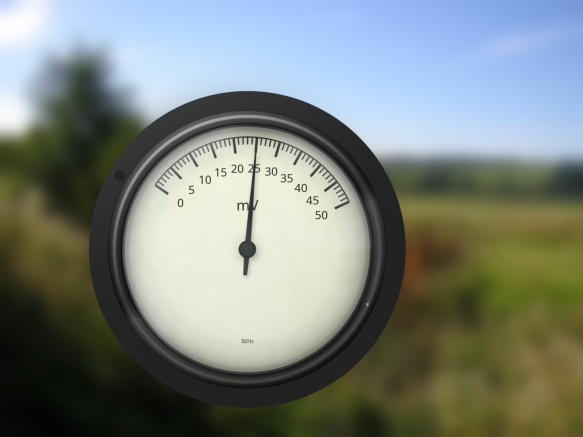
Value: 25mV
